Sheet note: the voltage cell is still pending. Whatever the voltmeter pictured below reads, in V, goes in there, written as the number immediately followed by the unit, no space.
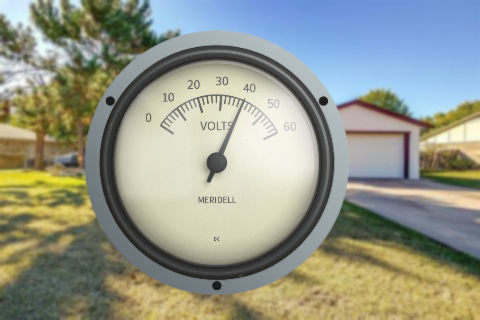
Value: 40V
